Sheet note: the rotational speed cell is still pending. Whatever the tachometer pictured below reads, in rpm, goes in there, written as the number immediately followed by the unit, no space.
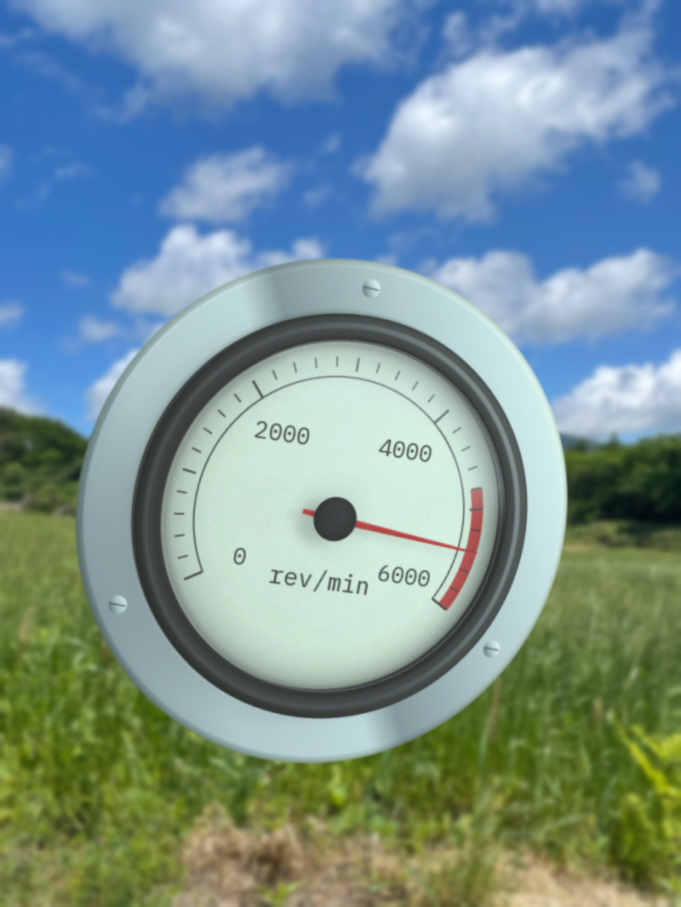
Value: 5400rpm
